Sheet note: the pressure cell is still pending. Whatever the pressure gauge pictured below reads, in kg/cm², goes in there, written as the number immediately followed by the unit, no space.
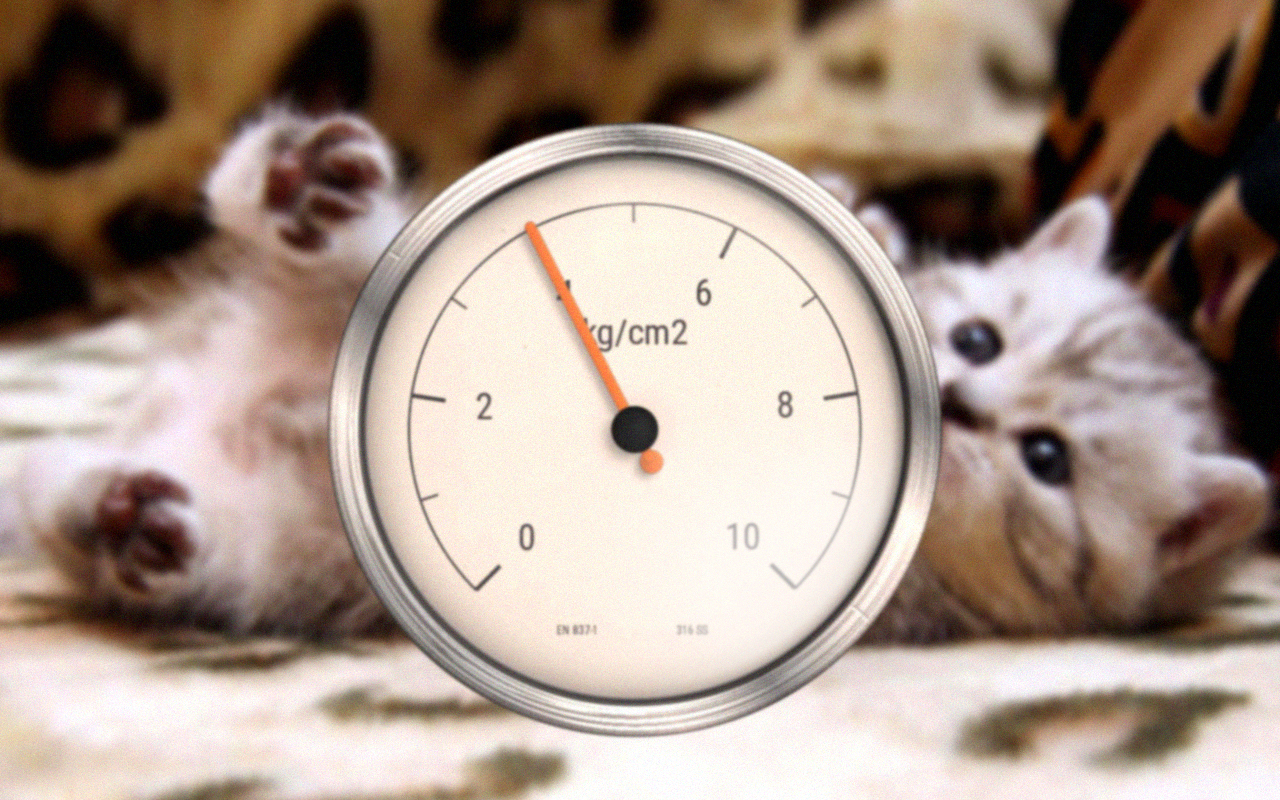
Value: 4kg/cm²
